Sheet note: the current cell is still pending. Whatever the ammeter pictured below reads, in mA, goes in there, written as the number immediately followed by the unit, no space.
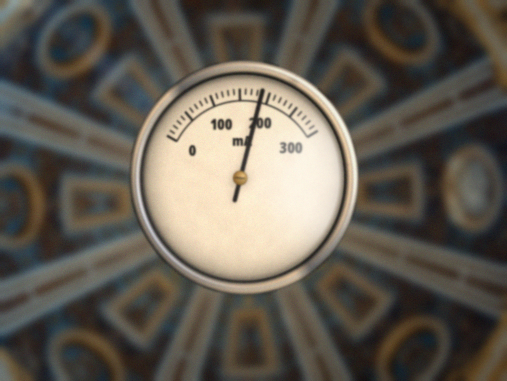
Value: 190mA
